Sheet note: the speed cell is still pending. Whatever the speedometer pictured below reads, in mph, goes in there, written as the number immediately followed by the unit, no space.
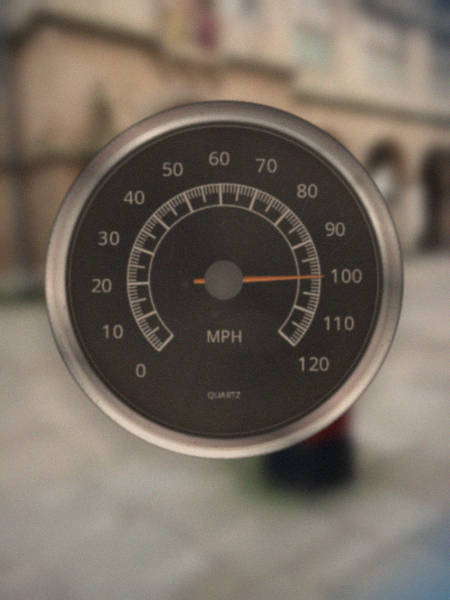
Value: 100mph
